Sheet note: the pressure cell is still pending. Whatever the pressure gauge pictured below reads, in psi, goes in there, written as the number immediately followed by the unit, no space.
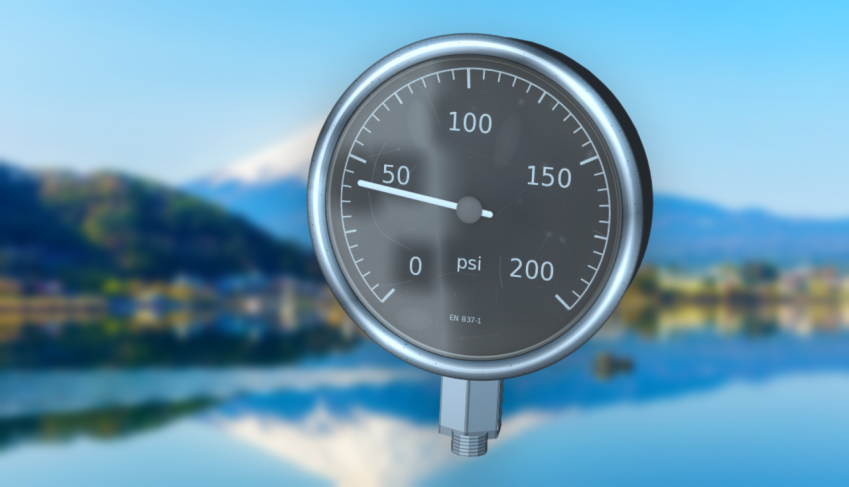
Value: 42.5psi
